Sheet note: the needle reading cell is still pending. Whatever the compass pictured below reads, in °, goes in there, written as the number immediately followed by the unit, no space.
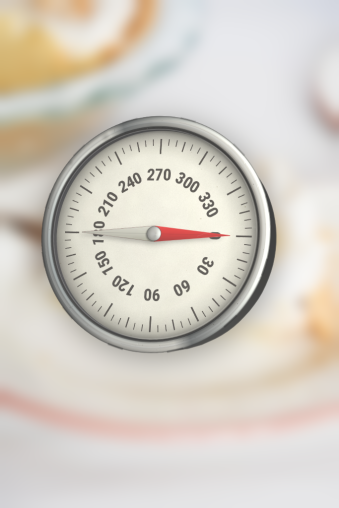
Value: 0°
